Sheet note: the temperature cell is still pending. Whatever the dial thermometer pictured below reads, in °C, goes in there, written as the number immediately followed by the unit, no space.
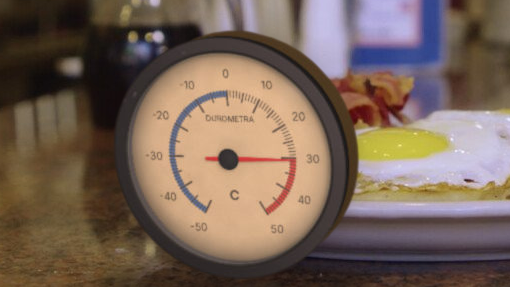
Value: 30°C
